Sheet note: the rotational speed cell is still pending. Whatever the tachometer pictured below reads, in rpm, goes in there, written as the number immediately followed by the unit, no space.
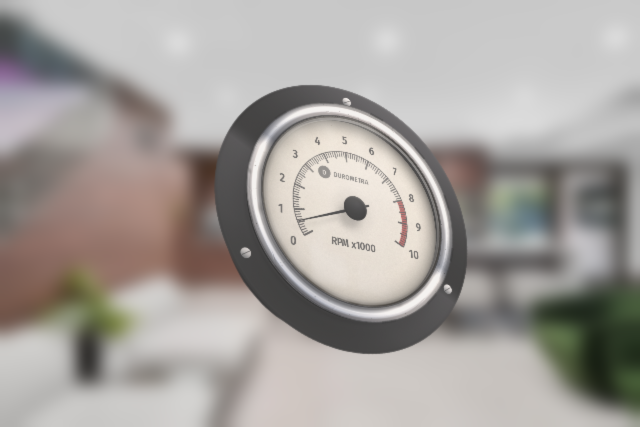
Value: 500rpm
